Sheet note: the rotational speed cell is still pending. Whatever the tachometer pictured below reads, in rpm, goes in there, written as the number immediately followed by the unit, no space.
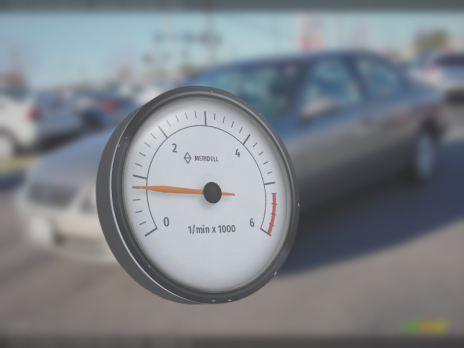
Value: 800rpm
